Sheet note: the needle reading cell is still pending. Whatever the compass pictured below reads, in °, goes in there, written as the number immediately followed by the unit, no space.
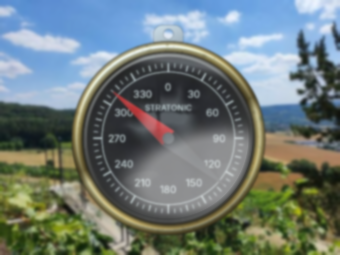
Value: 310°
